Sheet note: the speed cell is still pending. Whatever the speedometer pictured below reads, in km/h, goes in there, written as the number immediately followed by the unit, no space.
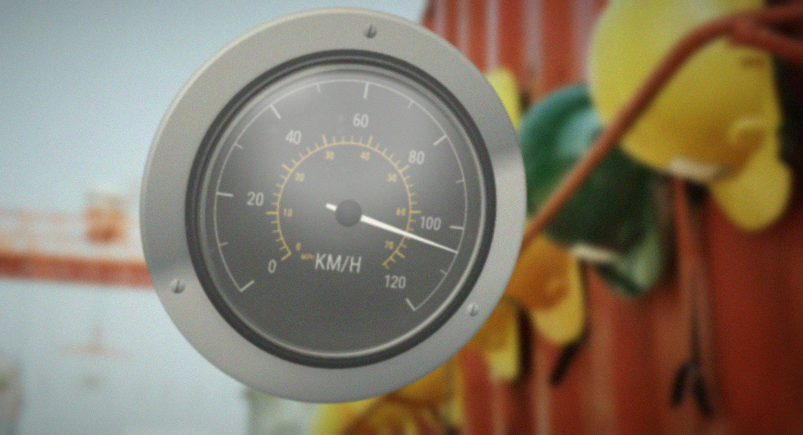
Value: 105km/h
